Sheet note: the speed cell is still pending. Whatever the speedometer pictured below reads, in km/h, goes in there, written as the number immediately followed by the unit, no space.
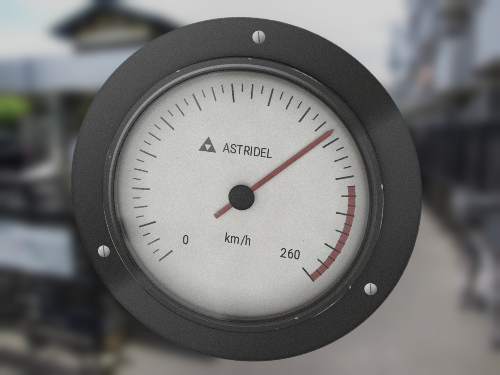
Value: 175km/h
